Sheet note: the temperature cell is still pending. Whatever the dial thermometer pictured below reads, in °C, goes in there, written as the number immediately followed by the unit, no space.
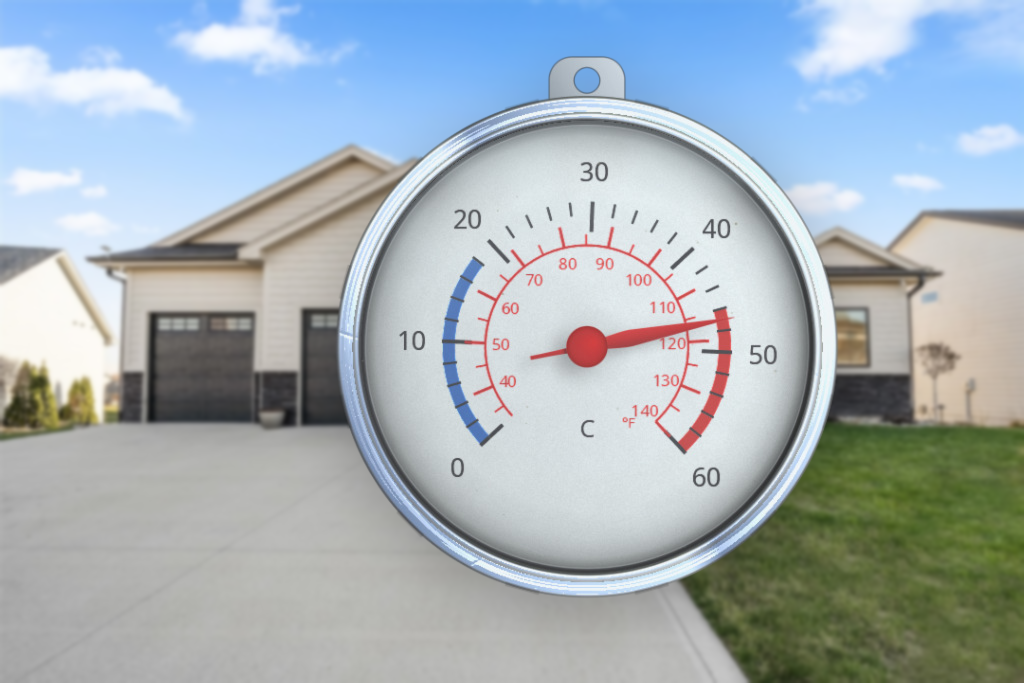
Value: 47°C
